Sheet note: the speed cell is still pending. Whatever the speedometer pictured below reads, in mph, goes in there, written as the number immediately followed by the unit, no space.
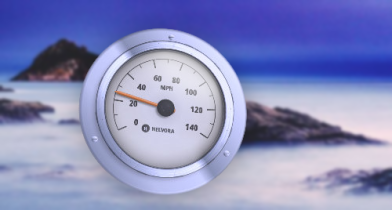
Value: 25mph
